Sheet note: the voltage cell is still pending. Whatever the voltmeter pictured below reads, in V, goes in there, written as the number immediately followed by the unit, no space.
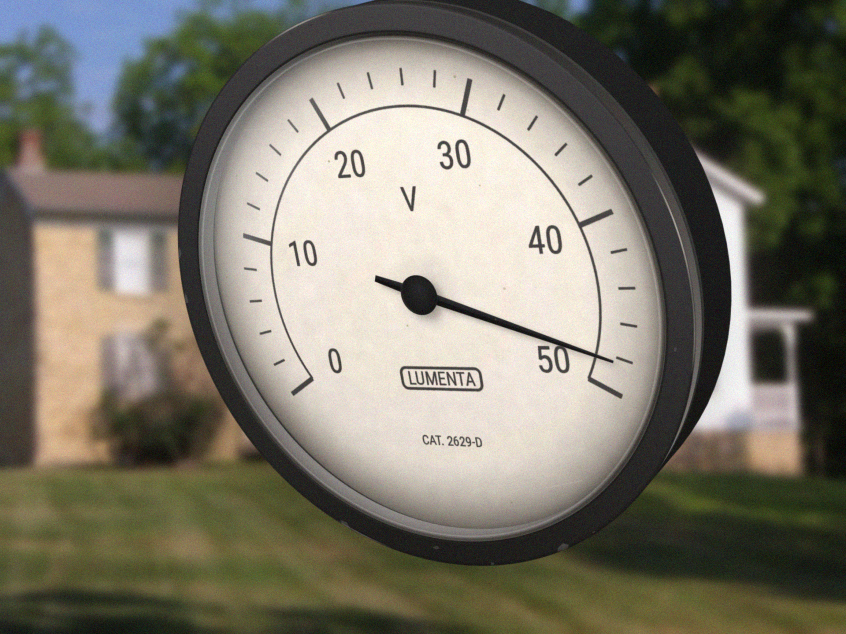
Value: 48V
